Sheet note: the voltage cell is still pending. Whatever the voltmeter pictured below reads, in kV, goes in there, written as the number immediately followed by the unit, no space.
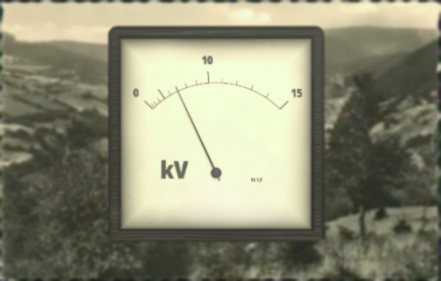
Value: 7kV
